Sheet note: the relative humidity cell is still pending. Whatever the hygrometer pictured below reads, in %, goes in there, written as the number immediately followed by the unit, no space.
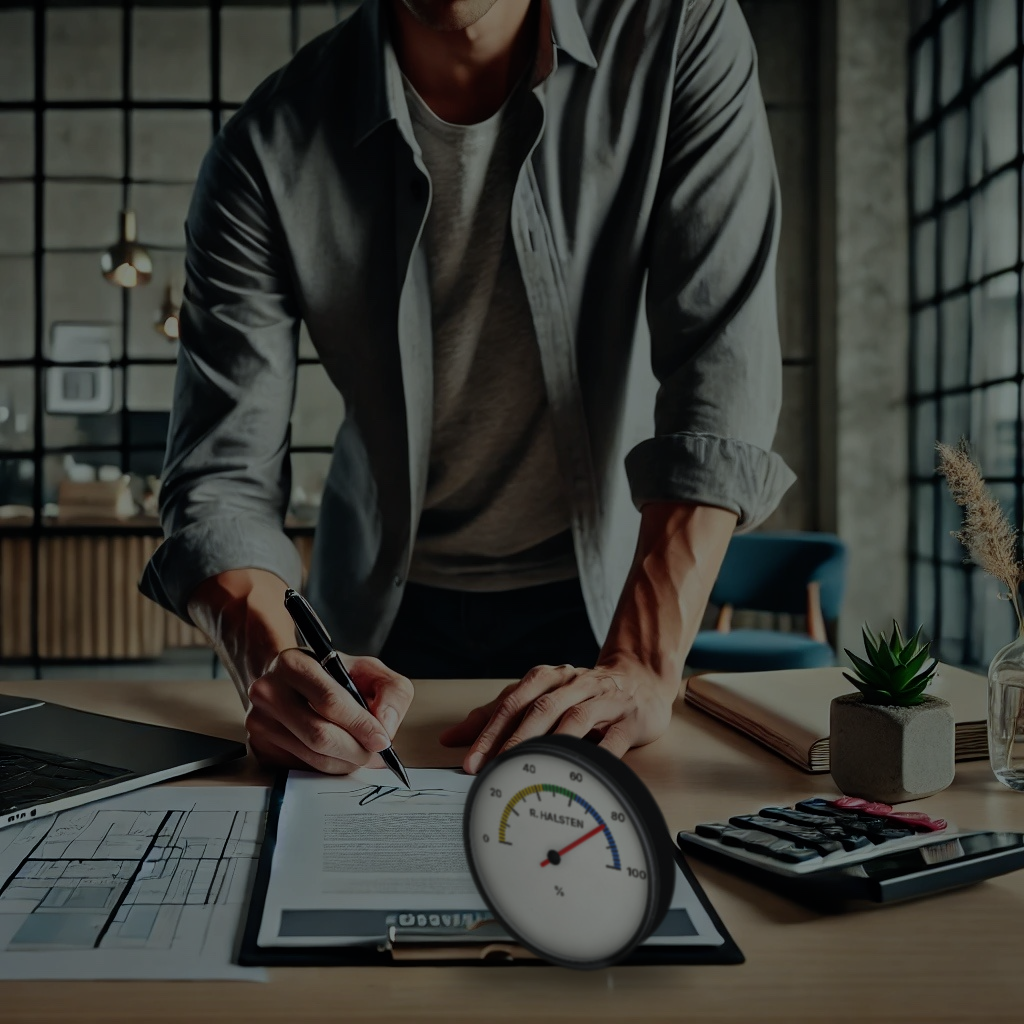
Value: 80%
